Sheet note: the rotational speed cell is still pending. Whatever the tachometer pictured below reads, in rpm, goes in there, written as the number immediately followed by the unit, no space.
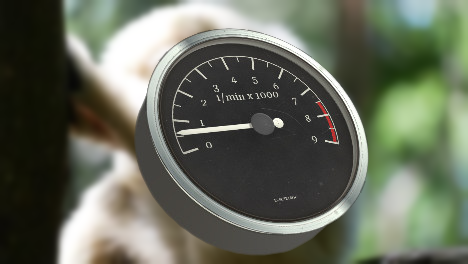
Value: 500rpm
